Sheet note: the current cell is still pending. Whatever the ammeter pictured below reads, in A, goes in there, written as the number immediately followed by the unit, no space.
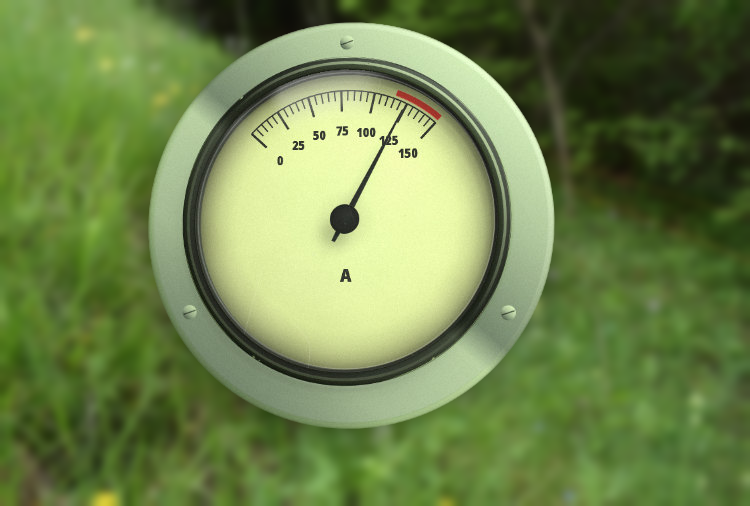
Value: 125A
